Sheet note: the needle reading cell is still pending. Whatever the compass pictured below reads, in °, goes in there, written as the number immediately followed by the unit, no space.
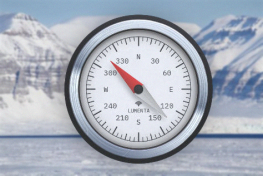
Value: 315°
